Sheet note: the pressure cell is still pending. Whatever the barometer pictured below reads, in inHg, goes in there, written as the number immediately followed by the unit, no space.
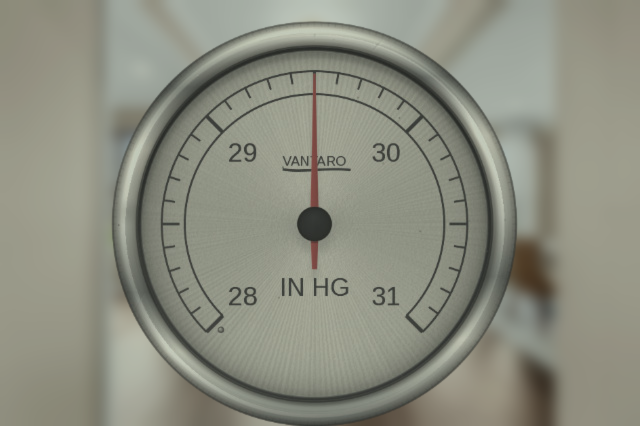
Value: 29.5inHg
